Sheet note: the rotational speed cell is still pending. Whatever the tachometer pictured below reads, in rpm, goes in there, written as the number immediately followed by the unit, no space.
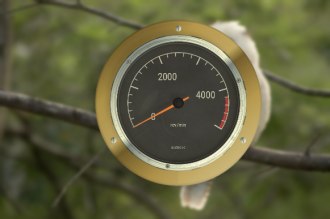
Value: 0rpm
